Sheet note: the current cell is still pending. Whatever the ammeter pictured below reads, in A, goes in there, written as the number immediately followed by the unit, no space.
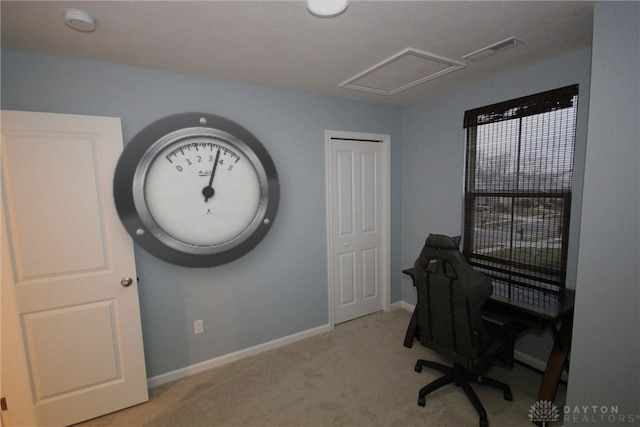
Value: 3.5A
